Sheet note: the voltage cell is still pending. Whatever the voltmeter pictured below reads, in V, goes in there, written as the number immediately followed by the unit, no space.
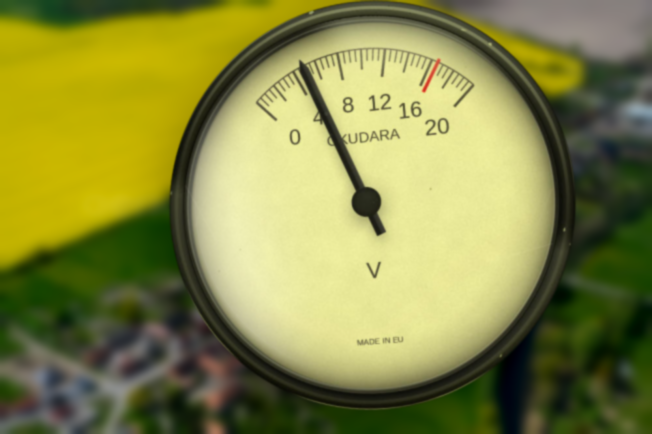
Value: 5V
